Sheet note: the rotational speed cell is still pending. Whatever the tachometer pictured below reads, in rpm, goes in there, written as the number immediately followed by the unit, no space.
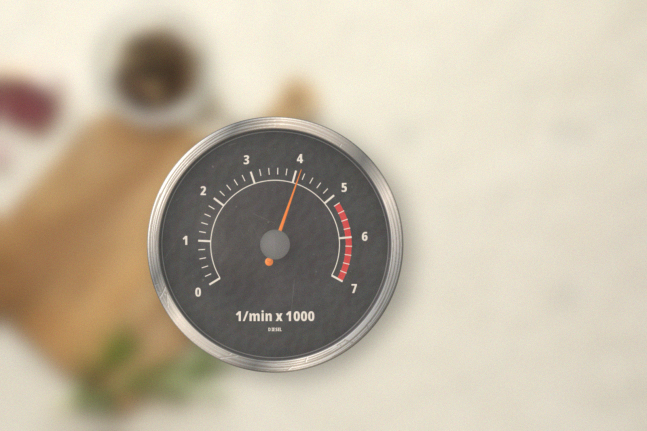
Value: 4100rpm
